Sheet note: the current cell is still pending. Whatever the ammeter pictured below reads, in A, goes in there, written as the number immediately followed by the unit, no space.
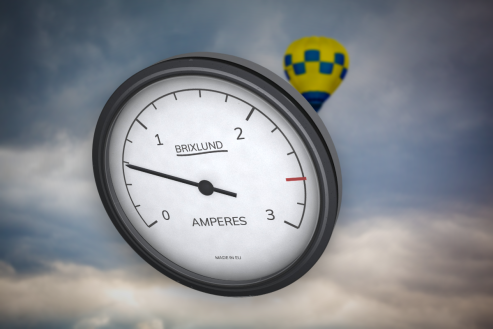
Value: 0.6A
